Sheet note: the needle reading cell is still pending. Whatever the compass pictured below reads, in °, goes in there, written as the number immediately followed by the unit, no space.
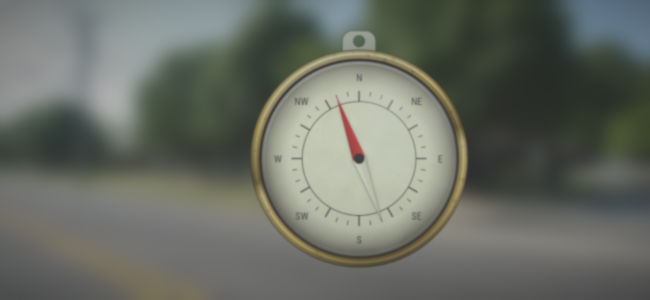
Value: 340°
